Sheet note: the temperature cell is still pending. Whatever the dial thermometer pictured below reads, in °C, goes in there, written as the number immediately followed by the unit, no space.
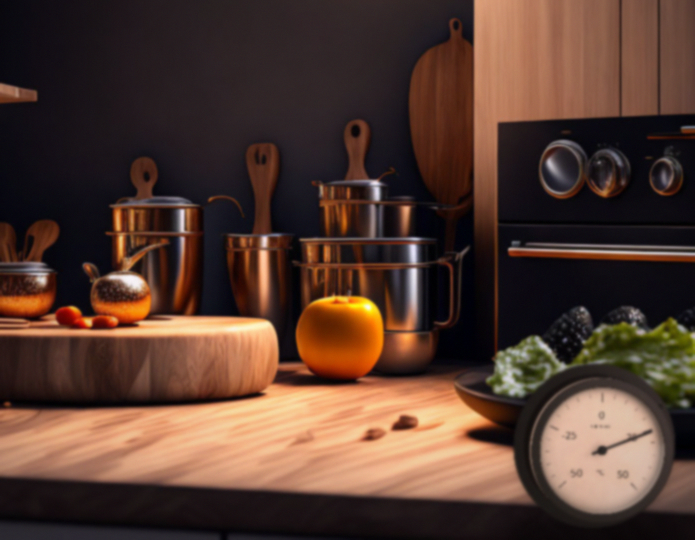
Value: 25°C
